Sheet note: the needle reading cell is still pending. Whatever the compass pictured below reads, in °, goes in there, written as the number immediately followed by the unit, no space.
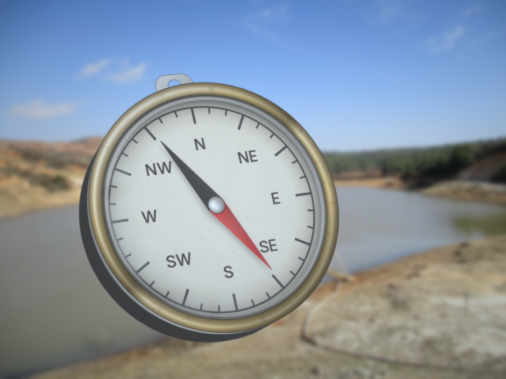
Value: 150°
